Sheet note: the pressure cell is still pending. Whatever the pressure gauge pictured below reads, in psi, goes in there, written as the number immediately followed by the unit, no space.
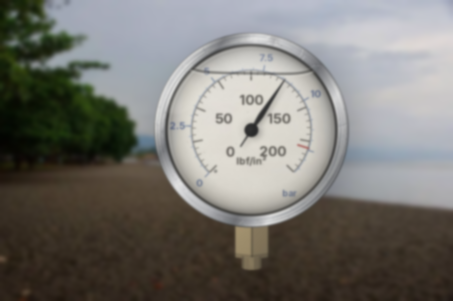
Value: 125psi
